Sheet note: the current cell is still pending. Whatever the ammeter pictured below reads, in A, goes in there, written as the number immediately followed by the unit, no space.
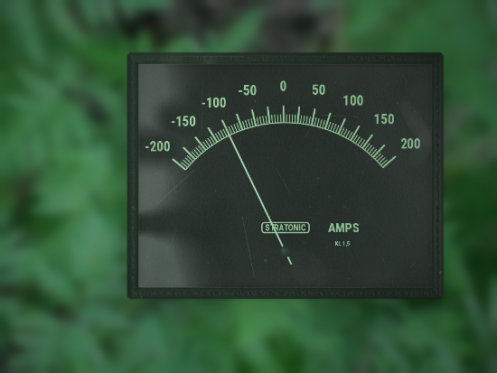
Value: -100A
